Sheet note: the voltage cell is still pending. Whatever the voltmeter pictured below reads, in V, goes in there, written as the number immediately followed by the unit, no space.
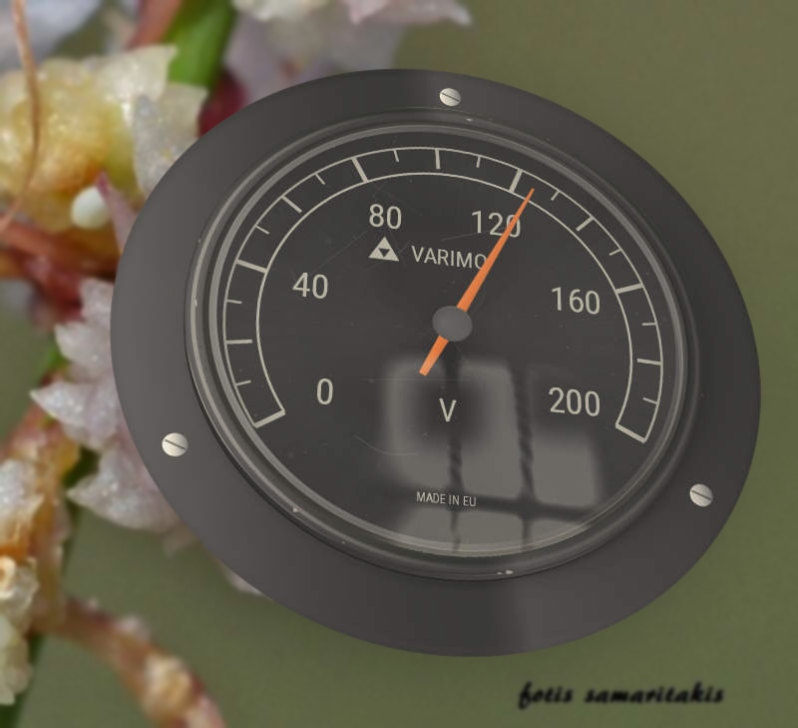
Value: 125V
